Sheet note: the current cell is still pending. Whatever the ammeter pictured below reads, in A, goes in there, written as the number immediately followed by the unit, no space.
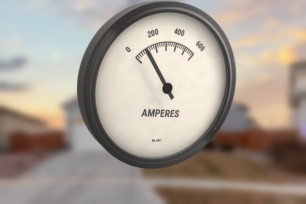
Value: 100A
